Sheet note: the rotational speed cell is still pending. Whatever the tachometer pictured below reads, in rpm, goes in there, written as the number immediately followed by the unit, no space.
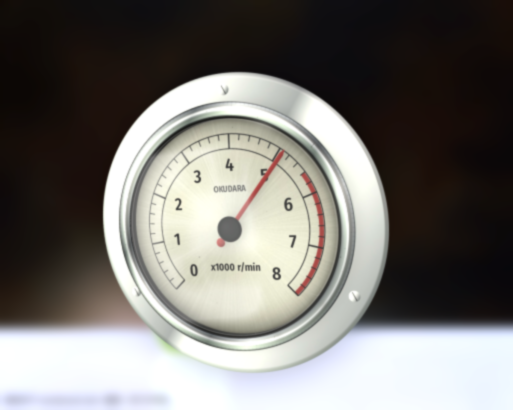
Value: 5100rpm
